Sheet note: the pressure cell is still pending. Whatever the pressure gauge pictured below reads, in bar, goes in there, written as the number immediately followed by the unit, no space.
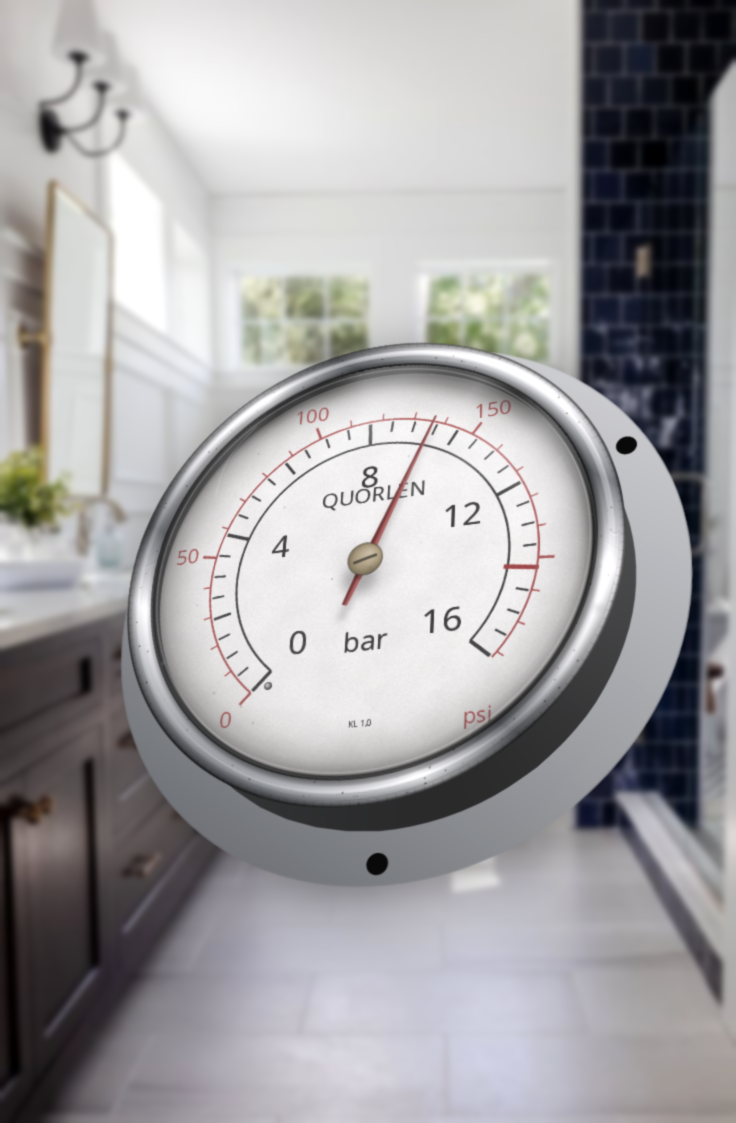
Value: 9.5bar
